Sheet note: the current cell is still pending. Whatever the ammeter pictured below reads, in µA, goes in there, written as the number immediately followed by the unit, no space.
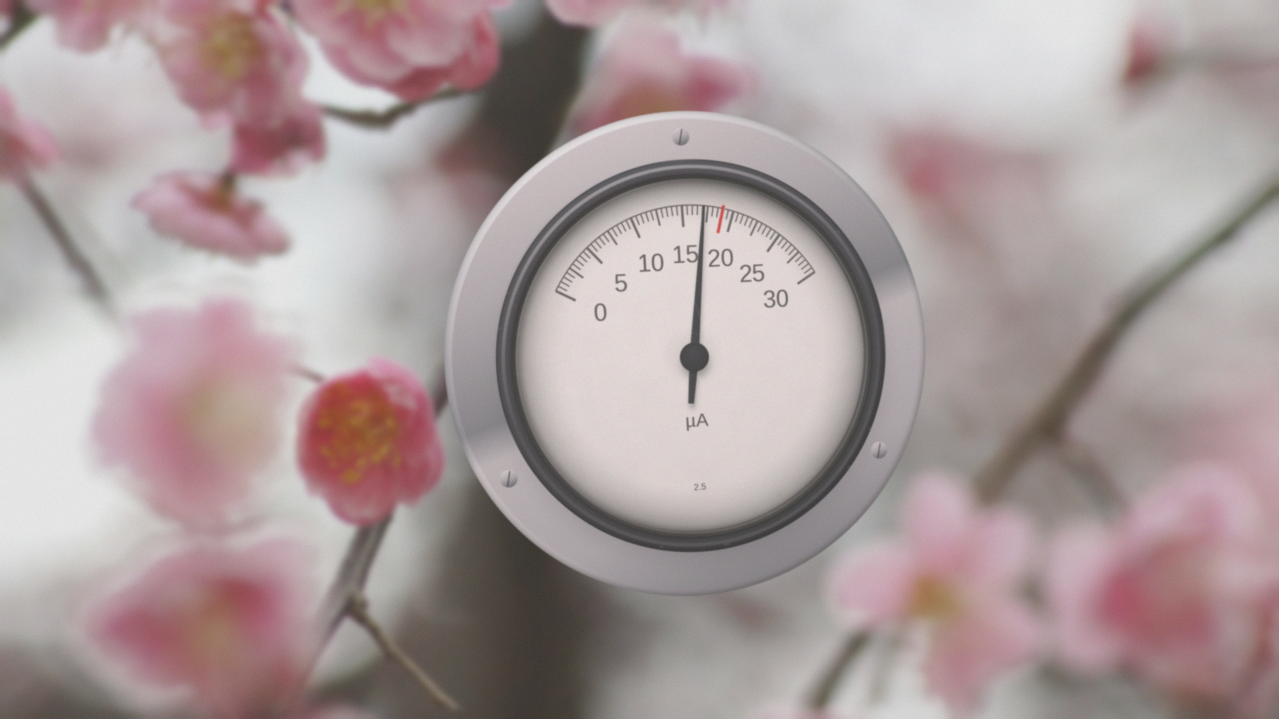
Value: 17µA
